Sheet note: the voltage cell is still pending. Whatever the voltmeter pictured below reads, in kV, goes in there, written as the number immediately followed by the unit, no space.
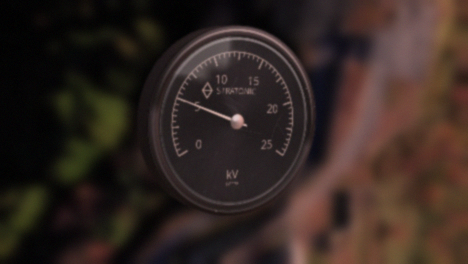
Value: 5kV
